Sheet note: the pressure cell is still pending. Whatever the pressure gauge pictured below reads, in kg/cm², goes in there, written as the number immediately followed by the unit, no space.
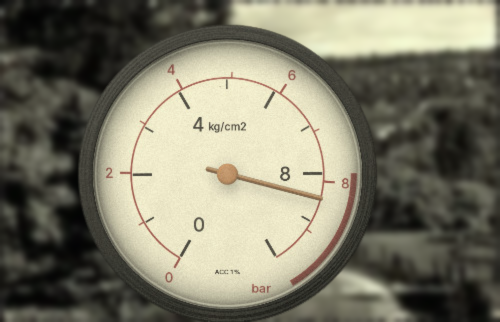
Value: 8.5kg/cm²
